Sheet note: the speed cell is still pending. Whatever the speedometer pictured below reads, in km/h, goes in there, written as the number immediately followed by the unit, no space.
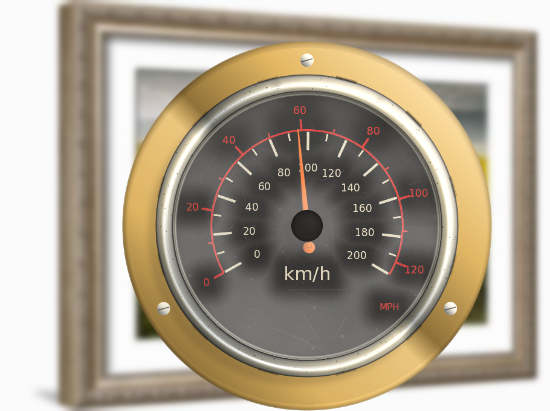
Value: 95km/h
